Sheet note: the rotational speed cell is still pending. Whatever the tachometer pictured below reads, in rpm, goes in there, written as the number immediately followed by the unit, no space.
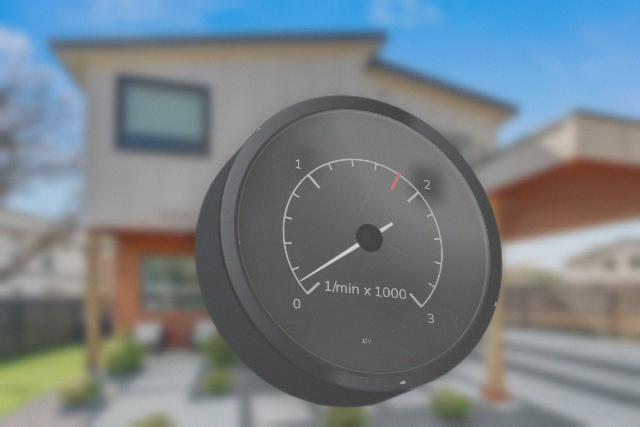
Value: 100rpm
